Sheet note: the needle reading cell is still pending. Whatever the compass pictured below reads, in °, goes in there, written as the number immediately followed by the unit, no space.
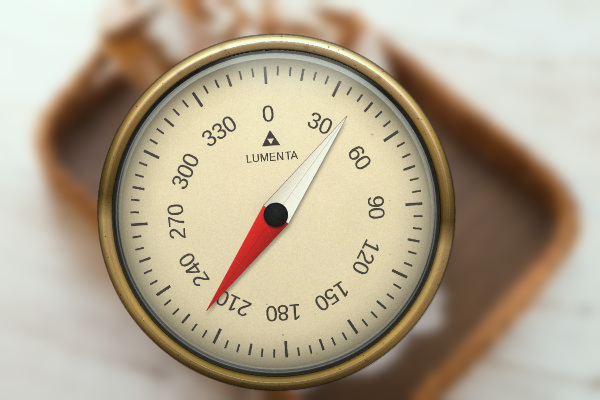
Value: 220°
